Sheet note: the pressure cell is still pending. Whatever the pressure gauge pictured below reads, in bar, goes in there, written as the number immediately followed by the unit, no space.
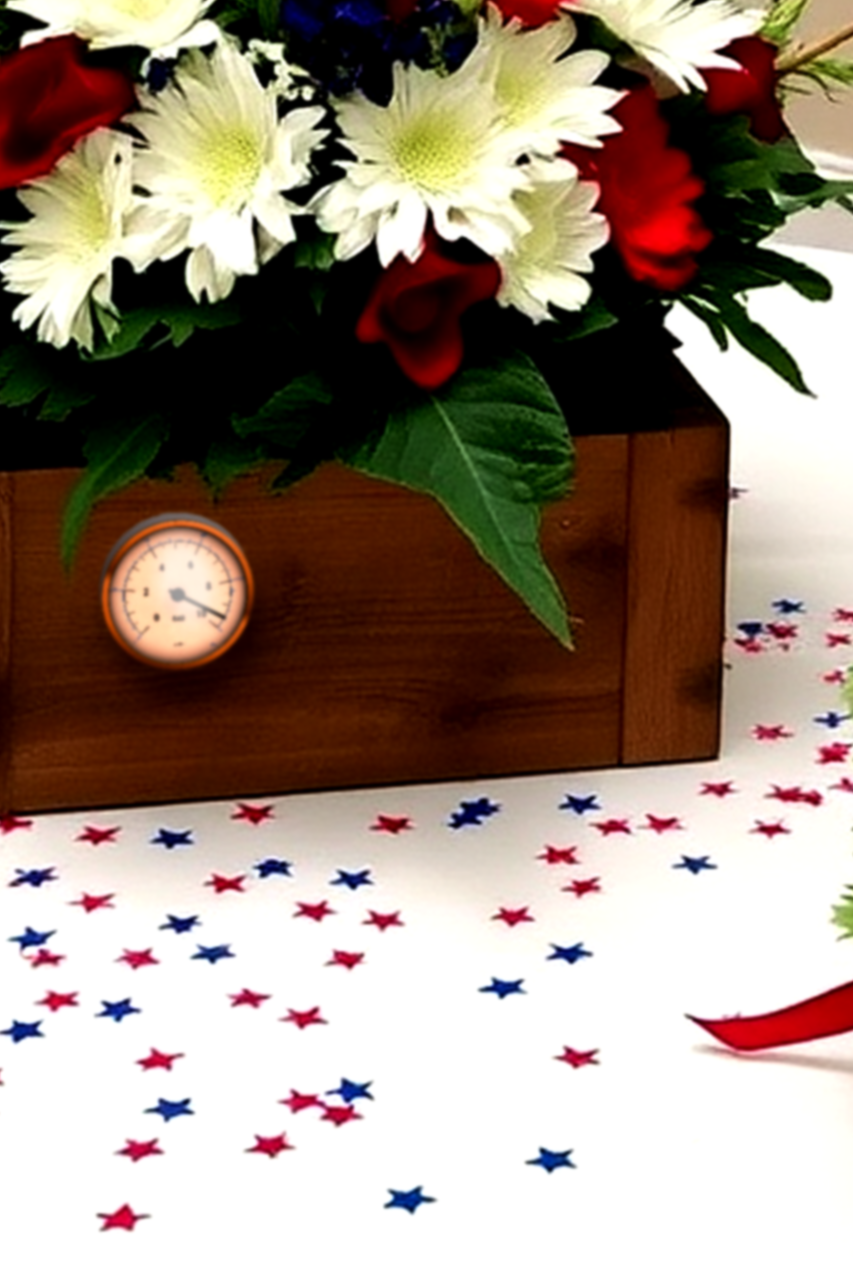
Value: 9.5bar
